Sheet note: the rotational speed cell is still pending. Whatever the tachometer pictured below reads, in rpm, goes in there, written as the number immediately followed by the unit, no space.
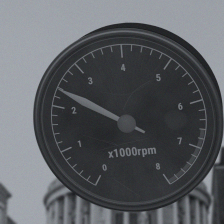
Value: 2400rpm
